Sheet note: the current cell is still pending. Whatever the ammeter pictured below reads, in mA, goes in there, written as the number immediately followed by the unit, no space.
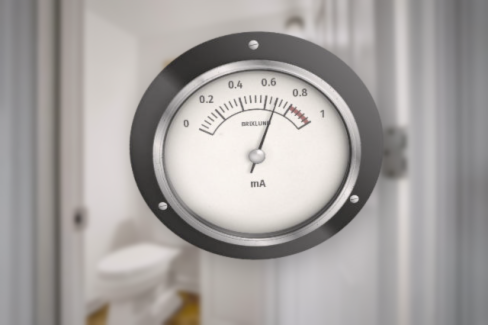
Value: 0.68mA
